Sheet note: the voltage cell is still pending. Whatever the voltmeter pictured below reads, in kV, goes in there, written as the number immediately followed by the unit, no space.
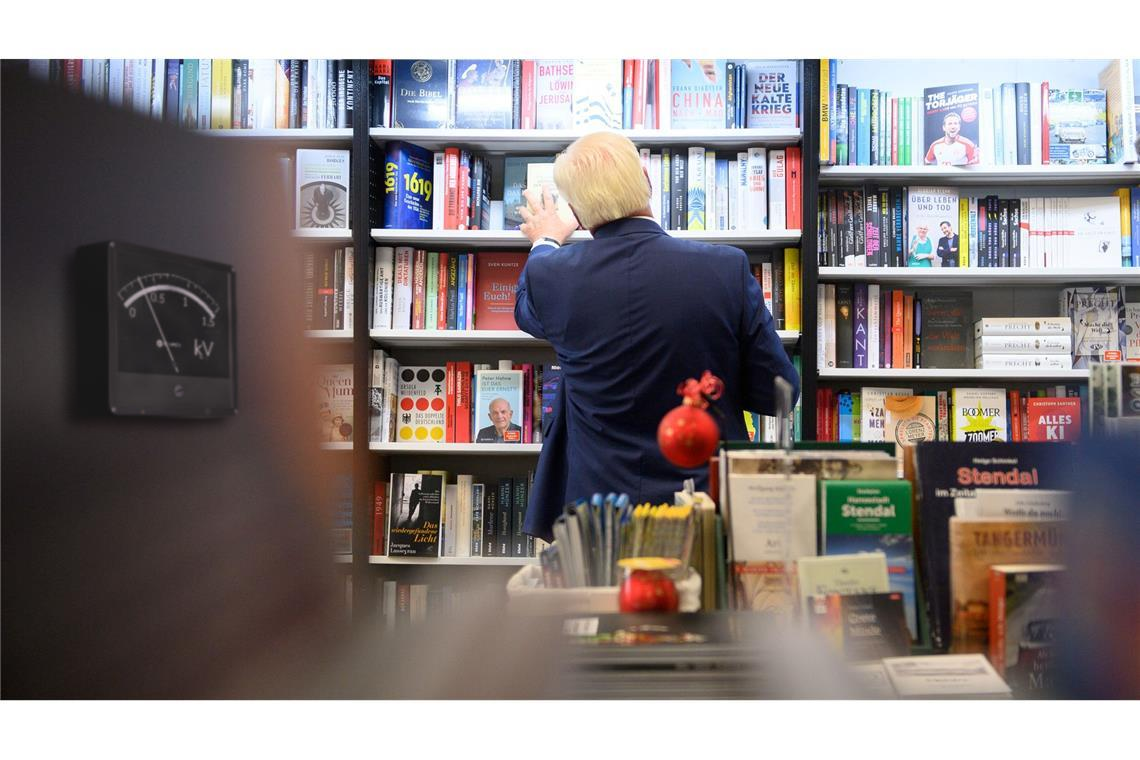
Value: 0.3kV
